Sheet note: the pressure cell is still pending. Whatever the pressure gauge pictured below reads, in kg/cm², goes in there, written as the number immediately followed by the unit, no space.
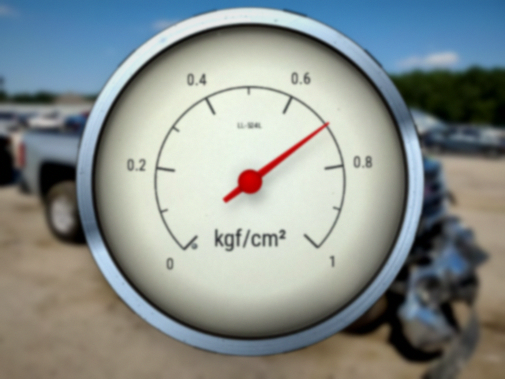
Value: 0.7kg/cm²
